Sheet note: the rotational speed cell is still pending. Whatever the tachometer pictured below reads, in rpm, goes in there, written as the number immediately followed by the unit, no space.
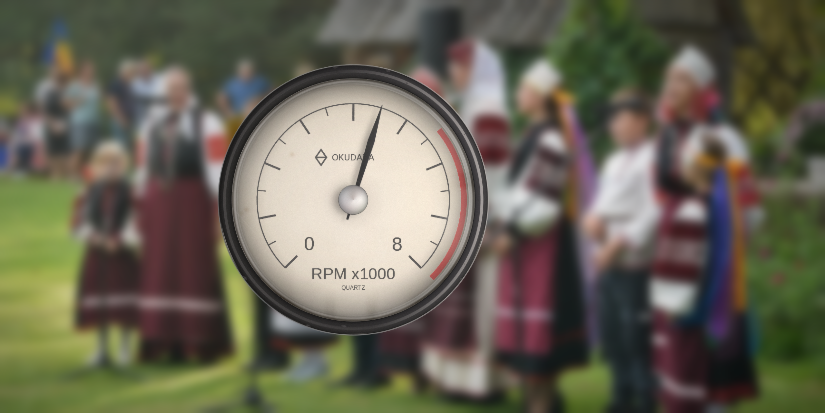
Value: 4500rpm
